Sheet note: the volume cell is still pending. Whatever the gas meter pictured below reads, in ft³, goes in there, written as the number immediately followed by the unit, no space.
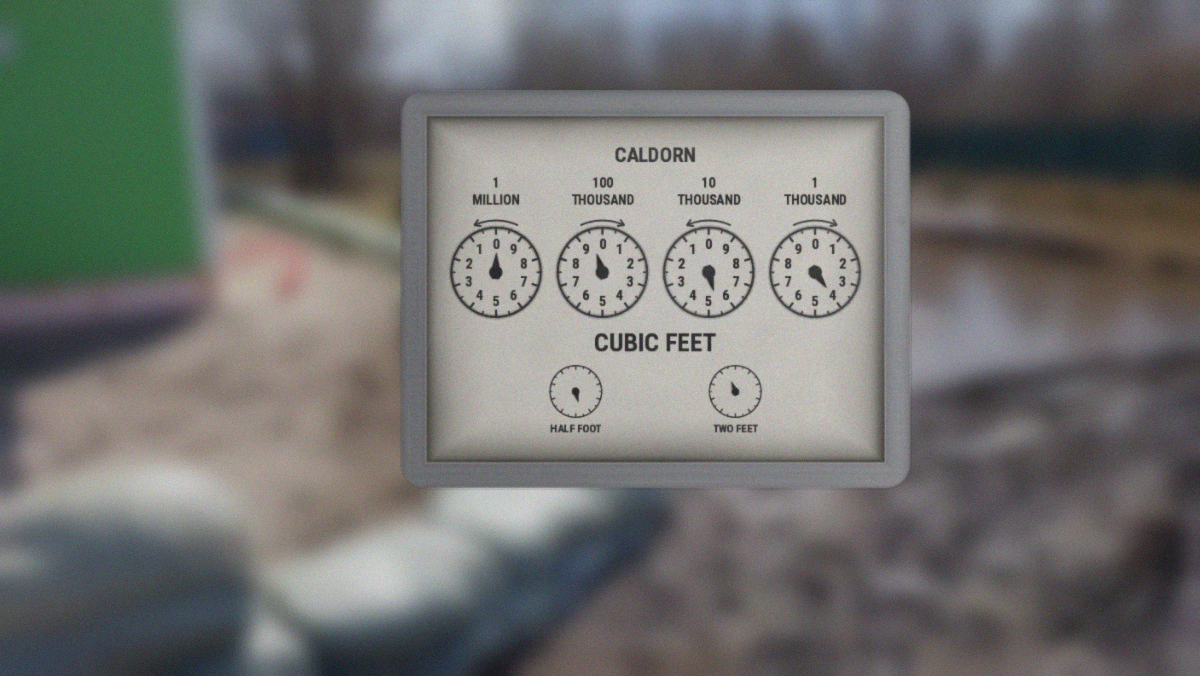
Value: 995400ft³
